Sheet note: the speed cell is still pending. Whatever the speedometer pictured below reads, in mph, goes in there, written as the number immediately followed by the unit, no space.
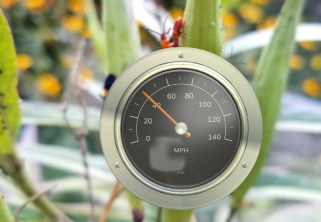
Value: 40mph
